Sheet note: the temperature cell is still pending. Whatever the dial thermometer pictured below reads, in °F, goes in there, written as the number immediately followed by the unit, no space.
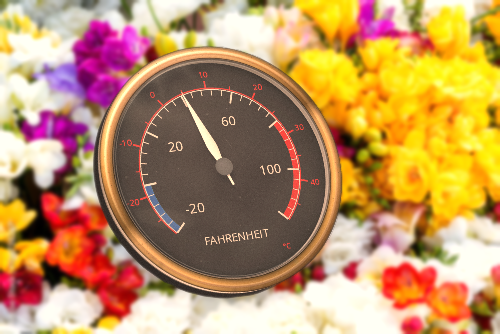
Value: 40°F
